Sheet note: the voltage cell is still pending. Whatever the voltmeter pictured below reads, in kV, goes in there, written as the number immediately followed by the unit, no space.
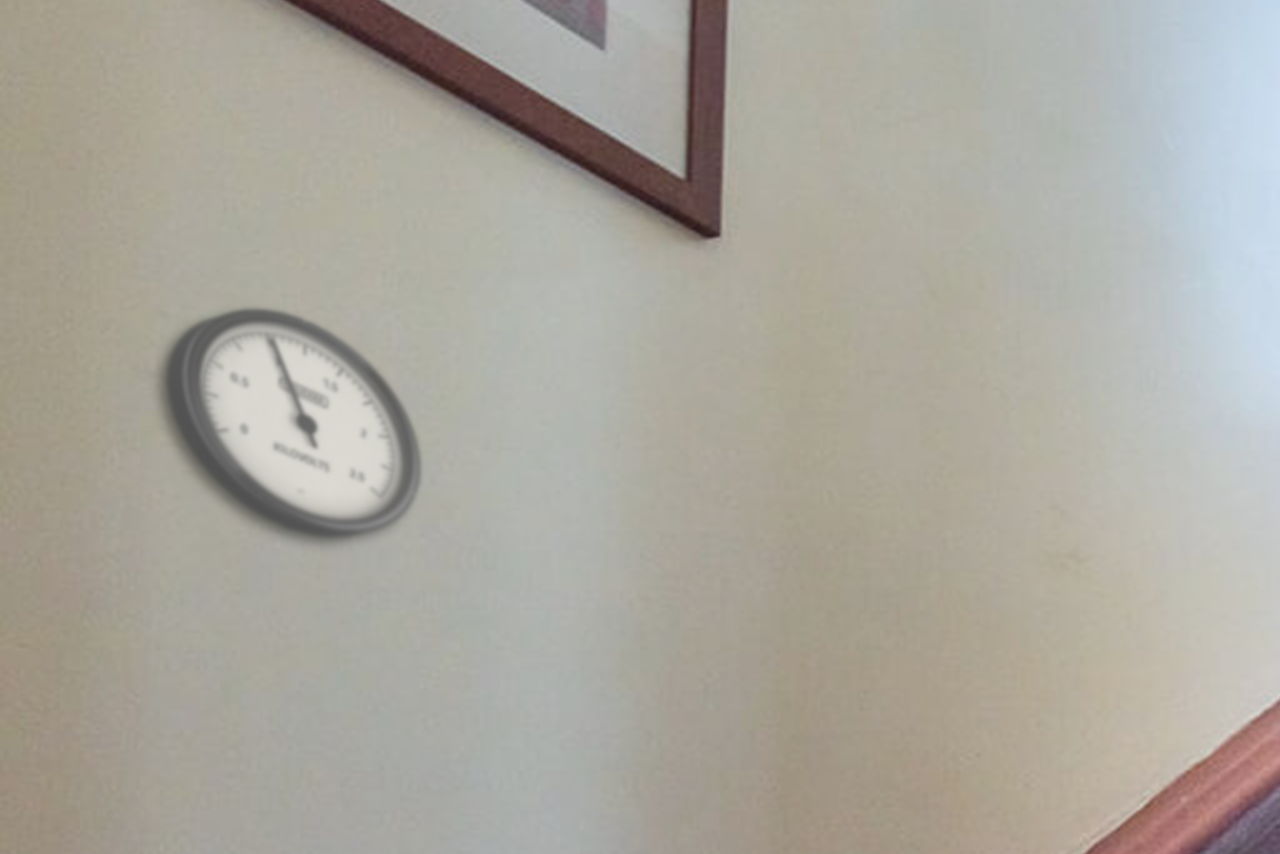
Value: 1kV
